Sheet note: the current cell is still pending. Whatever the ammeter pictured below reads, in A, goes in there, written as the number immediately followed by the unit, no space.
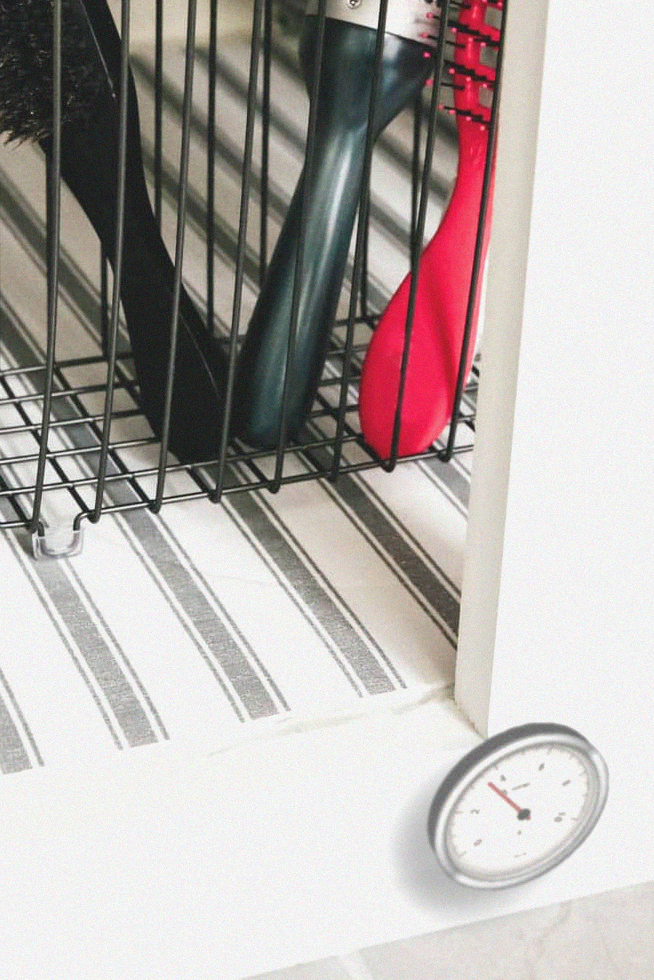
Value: 3.5A
